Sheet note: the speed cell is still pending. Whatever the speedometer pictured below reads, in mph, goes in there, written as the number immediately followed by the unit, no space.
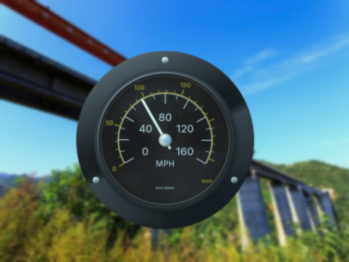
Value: 60mph
